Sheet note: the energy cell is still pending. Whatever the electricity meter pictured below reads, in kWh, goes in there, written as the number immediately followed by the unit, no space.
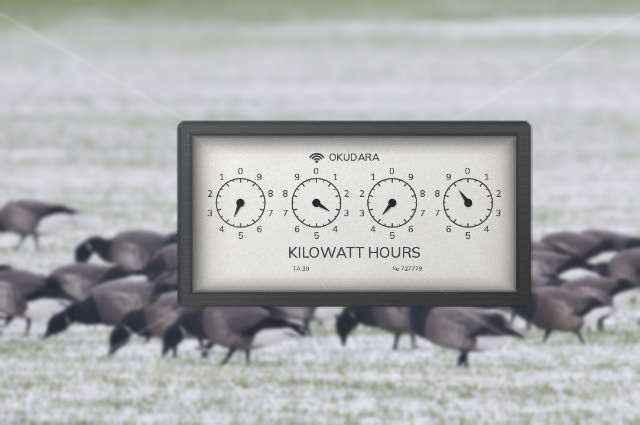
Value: 4339kWh
